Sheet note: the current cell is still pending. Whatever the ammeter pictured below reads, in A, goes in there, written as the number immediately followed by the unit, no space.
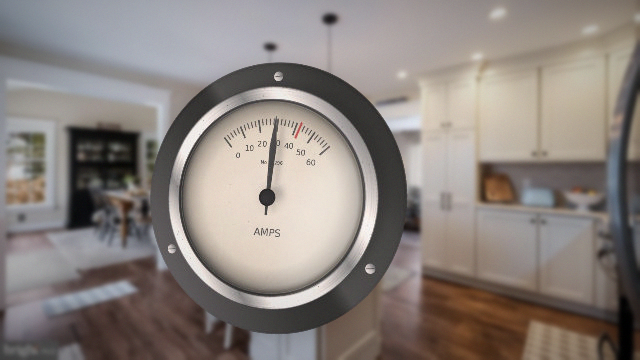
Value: 30A
